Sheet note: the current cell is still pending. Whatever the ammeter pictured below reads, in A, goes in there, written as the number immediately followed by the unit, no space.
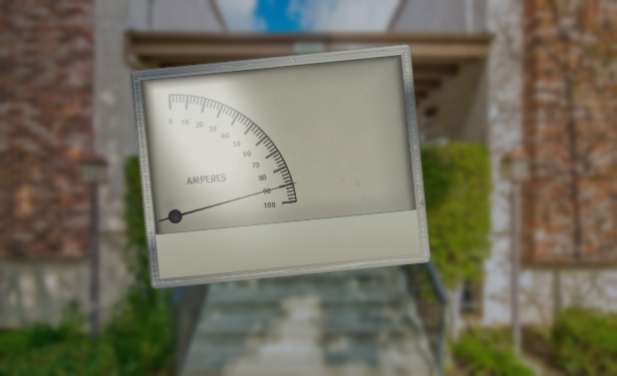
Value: 90A
